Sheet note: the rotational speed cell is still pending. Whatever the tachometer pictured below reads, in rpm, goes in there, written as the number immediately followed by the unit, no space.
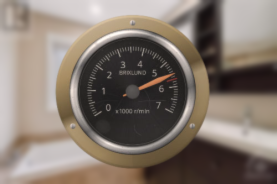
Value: 5500rpm
